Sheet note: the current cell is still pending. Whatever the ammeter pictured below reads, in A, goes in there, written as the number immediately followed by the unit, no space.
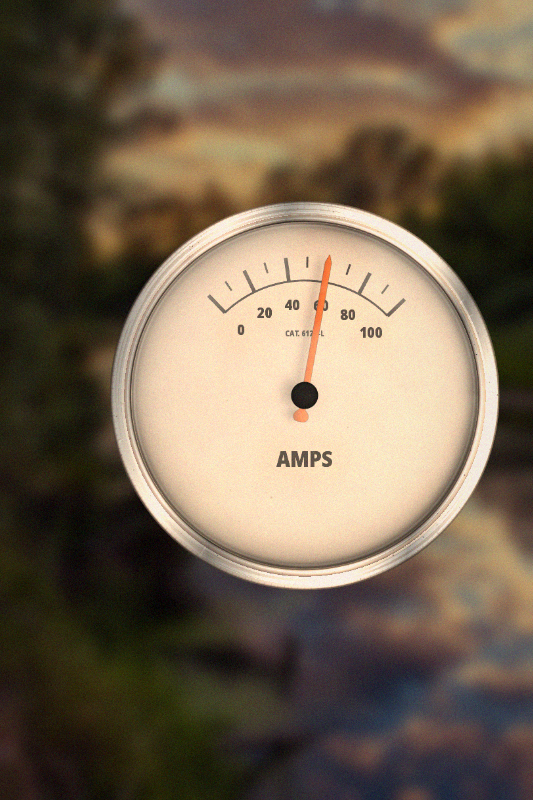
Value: 60A
